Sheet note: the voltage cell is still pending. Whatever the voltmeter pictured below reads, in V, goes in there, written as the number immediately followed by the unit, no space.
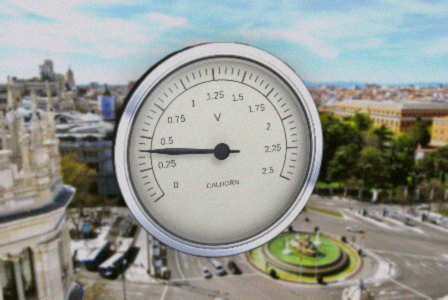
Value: 0.4V
